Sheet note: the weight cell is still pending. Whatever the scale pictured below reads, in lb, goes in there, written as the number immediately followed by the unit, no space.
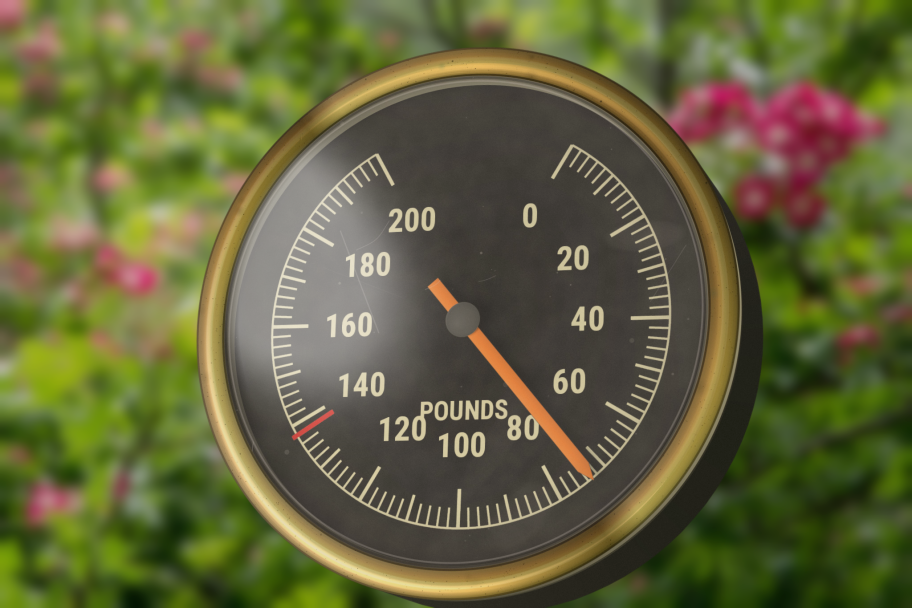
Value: 73lb
